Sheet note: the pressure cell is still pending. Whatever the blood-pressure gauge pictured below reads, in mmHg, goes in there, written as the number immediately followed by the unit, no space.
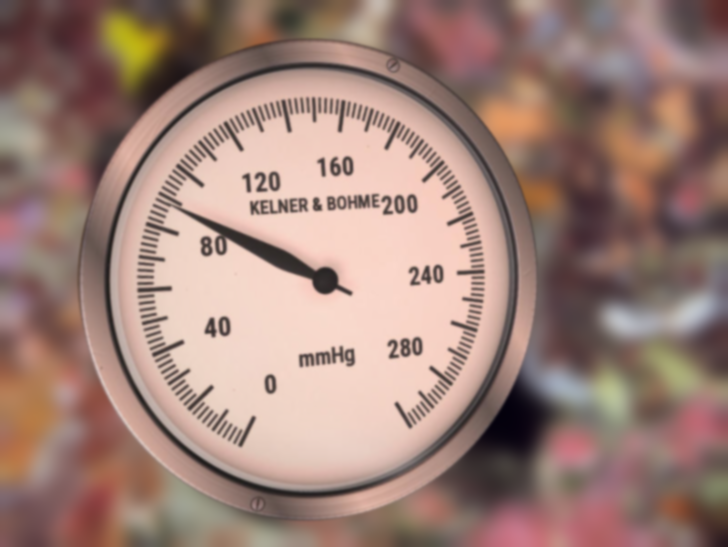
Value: 88mmHg
